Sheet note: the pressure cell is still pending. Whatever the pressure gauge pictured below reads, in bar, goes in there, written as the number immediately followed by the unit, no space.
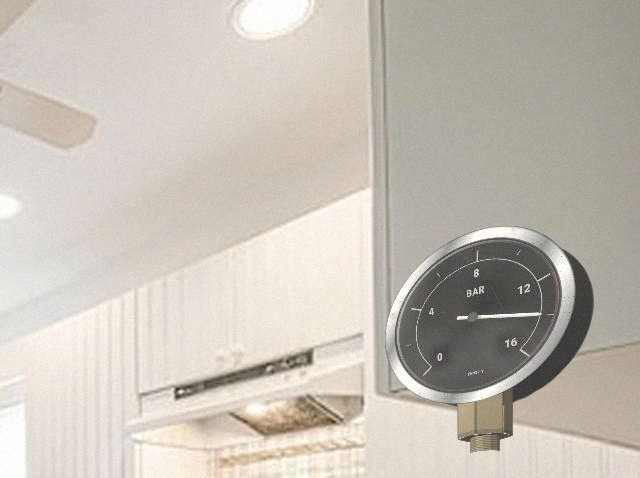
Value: 14bar
